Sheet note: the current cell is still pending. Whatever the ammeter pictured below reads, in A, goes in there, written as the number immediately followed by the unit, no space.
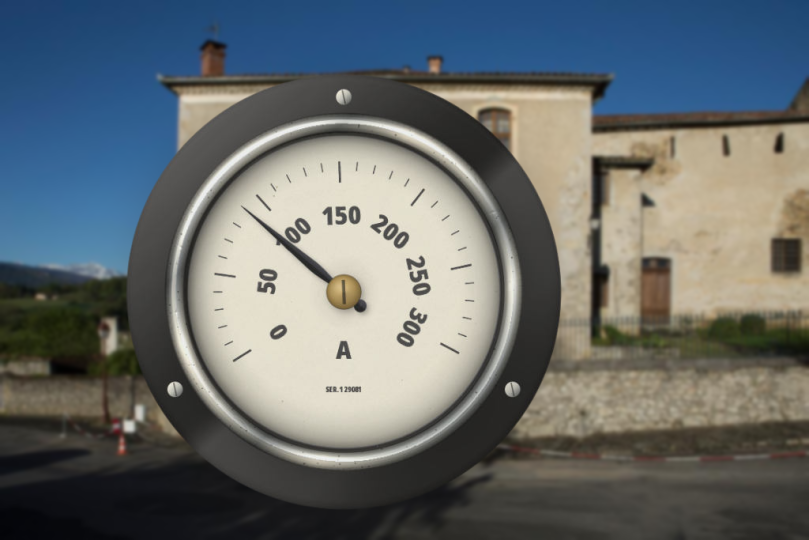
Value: 90A
